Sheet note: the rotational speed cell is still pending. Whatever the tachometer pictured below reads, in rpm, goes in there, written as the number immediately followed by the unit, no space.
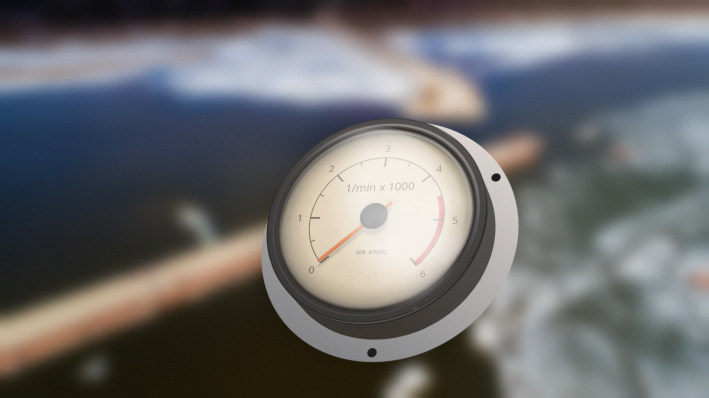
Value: 0rpm
